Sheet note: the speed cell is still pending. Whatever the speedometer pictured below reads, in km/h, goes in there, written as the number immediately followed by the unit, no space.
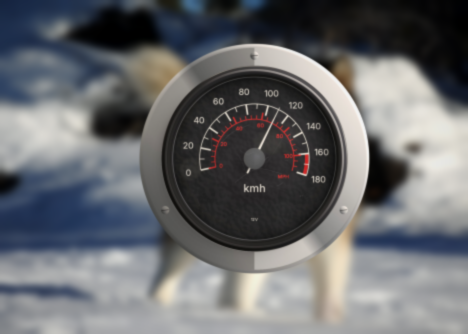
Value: 110km/h
